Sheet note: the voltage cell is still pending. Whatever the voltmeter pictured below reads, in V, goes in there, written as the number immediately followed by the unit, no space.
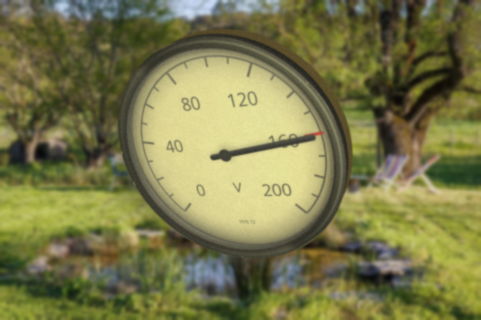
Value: 160V
